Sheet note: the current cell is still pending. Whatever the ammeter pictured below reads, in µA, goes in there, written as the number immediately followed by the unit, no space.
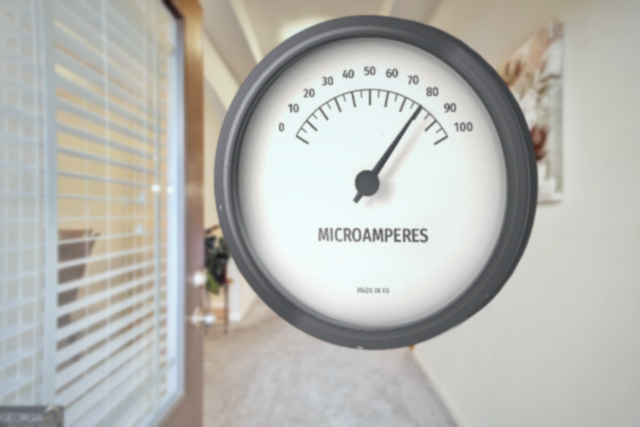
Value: 80µA
